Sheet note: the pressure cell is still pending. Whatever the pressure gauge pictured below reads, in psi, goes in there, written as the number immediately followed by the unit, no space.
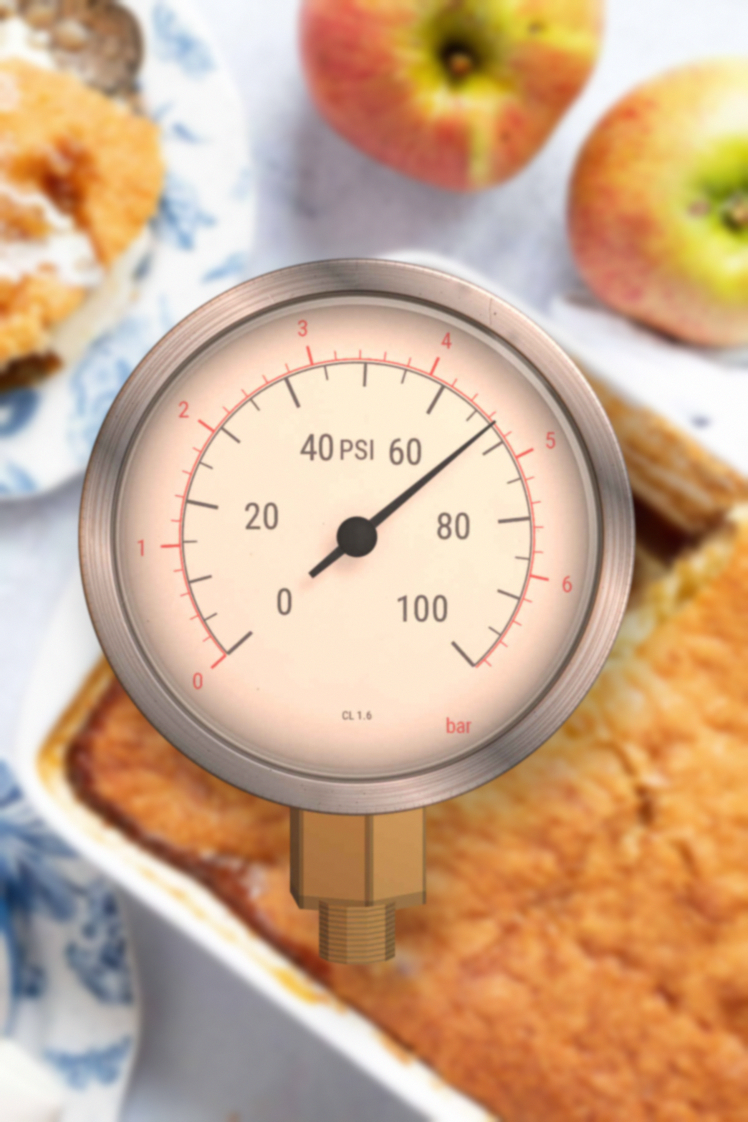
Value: 67.5psi
